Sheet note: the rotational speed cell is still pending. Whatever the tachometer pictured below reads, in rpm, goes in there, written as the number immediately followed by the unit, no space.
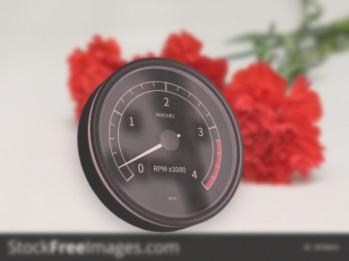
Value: 200rpm
